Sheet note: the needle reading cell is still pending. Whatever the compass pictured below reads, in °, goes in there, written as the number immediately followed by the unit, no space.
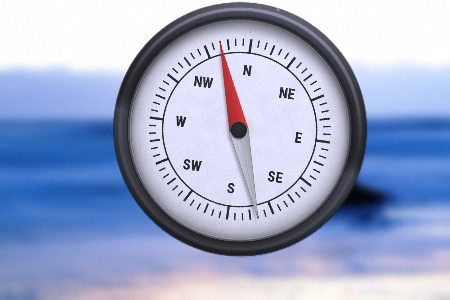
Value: 340°
